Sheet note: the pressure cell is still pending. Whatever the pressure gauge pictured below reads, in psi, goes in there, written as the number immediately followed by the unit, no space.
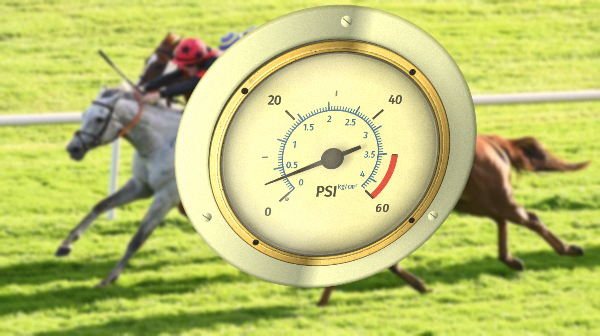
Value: 5psi
